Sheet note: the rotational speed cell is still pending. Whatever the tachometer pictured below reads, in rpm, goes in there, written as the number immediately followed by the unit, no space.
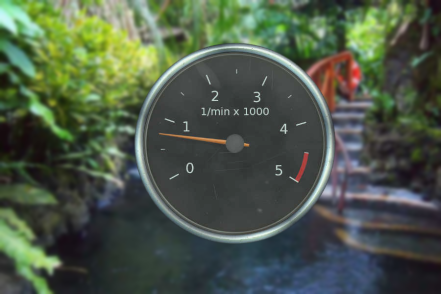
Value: 750rpm
